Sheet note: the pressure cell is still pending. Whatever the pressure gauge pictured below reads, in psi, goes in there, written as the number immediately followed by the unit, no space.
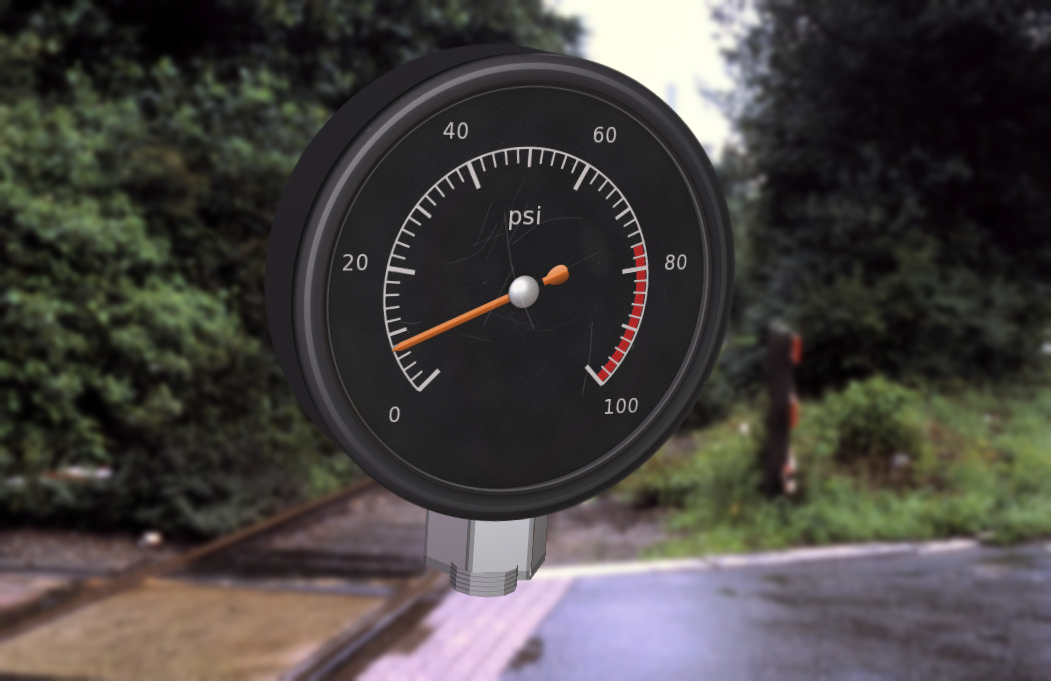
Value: 8psi
